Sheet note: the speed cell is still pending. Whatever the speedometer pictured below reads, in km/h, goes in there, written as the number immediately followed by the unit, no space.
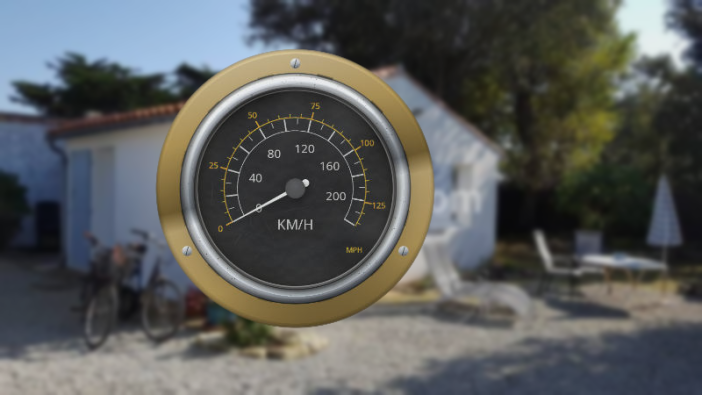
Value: 0km/h
